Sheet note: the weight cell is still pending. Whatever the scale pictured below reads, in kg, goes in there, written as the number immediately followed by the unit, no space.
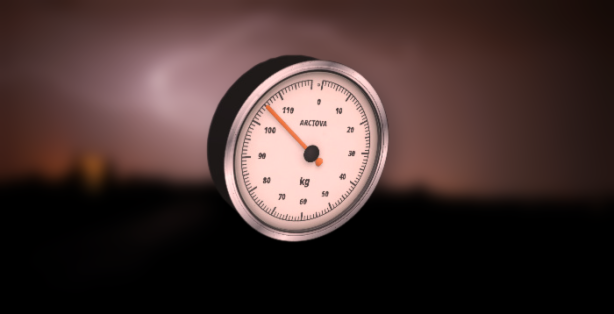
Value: 105kg
